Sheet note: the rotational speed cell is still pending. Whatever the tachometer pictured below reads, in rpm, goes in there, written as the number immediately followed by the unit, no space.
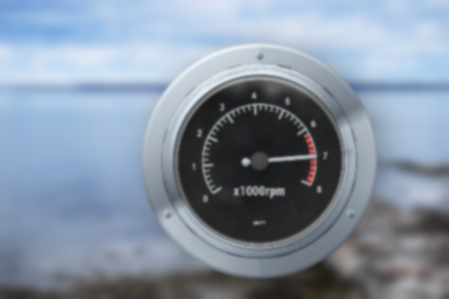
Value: 7000rpm
